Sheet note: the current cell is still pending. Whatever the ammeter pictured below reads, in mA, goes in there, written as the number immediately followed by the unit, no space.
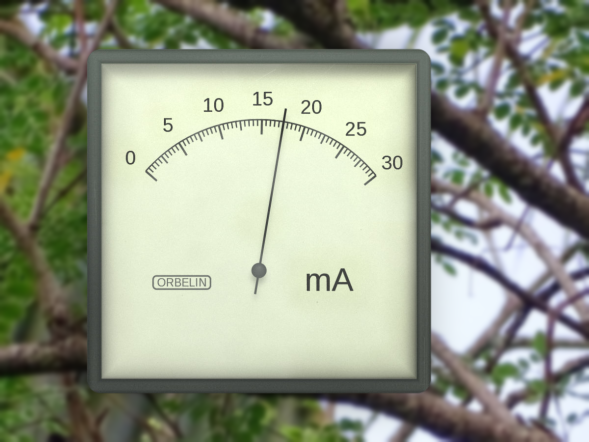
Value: 17.5mA
